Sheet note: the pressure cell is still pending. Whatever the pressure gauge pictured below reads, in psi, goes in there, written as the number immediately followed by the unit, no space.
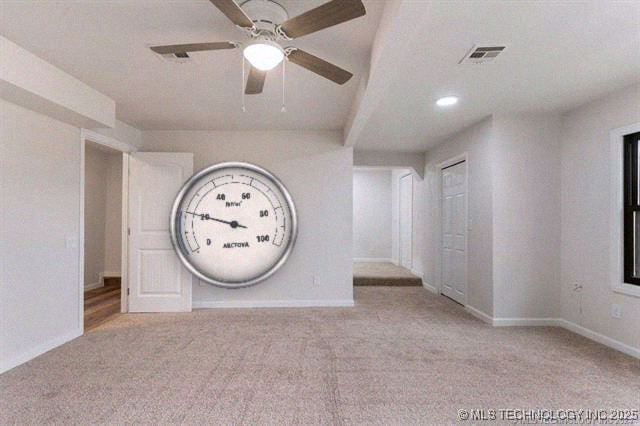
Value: 20psi
